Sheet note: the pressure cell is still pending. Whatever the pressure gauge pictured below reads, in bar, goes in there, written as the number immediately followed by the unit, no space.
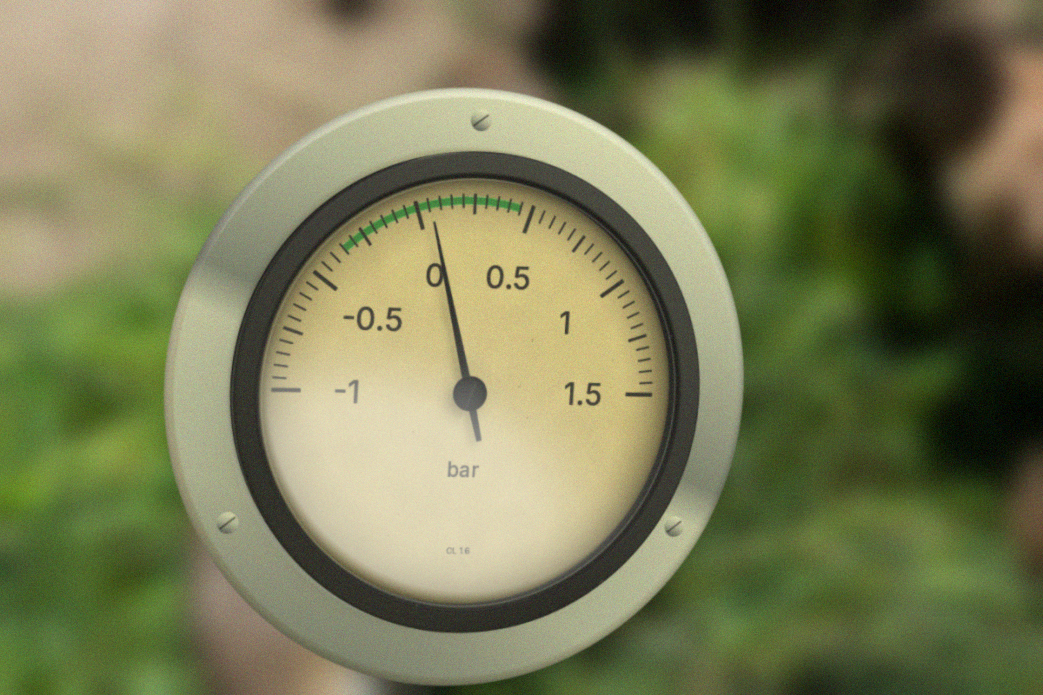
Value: 0.05bar
